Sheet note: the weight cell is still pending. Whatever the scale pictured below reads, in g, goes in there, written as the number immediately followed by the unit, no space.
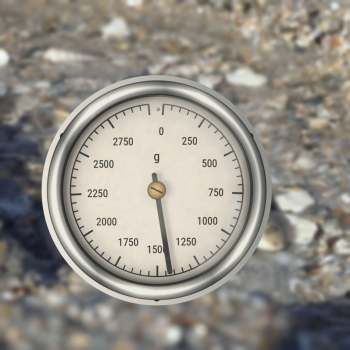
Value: 1425g
